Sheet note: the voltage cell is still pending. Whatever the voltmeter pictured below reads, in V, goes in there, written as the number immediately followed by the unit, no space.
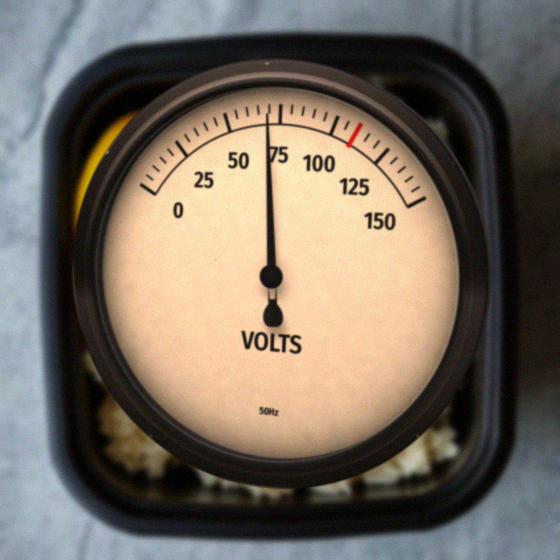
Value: 70V
